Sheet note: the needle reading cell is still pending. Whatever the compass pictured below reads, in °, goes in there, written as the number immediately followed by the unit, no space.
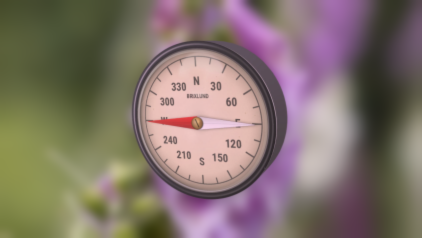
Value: 270°
